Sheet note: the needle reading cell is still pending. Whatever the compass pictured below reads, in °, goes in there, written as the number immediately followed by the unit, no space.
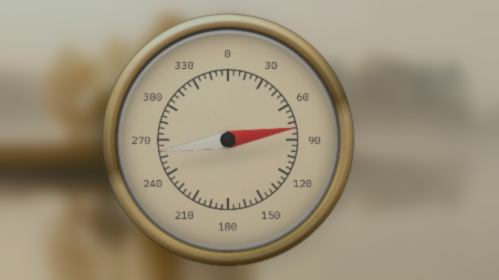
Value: 80°
